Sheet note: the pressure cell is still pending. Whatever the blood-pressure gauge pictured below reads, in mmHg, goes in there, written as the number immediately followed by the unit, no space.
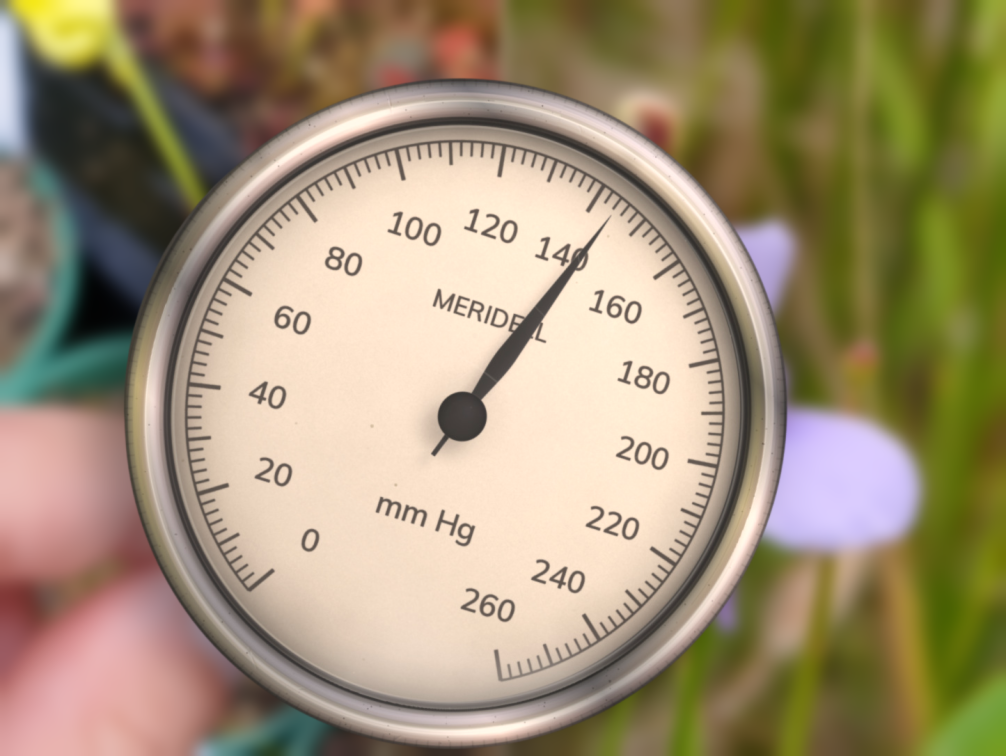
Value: 144mmHg
